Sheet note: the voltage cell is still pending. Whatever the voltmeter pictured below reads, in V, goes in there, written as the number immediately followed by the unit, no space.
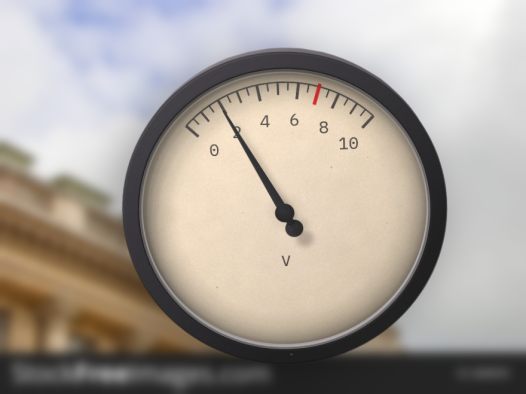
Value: 2V
